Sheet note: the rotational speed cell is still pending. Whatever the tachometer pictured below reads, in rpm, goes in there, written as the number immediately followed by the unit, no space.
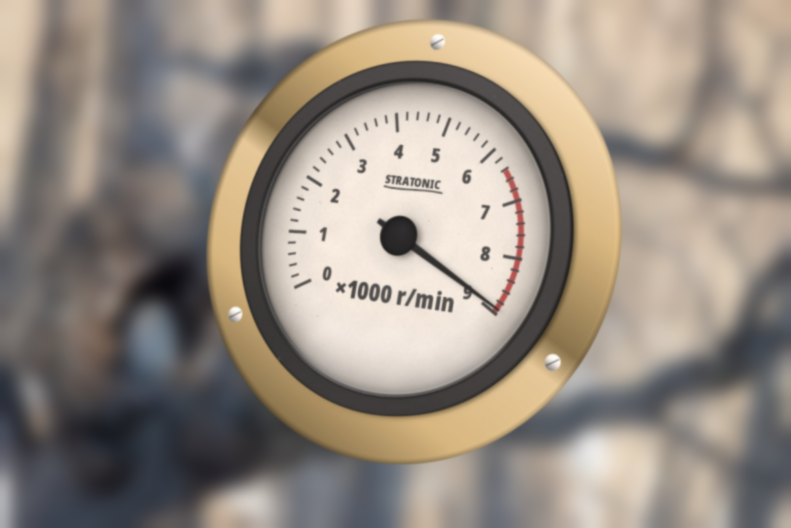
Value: 8900rpm
